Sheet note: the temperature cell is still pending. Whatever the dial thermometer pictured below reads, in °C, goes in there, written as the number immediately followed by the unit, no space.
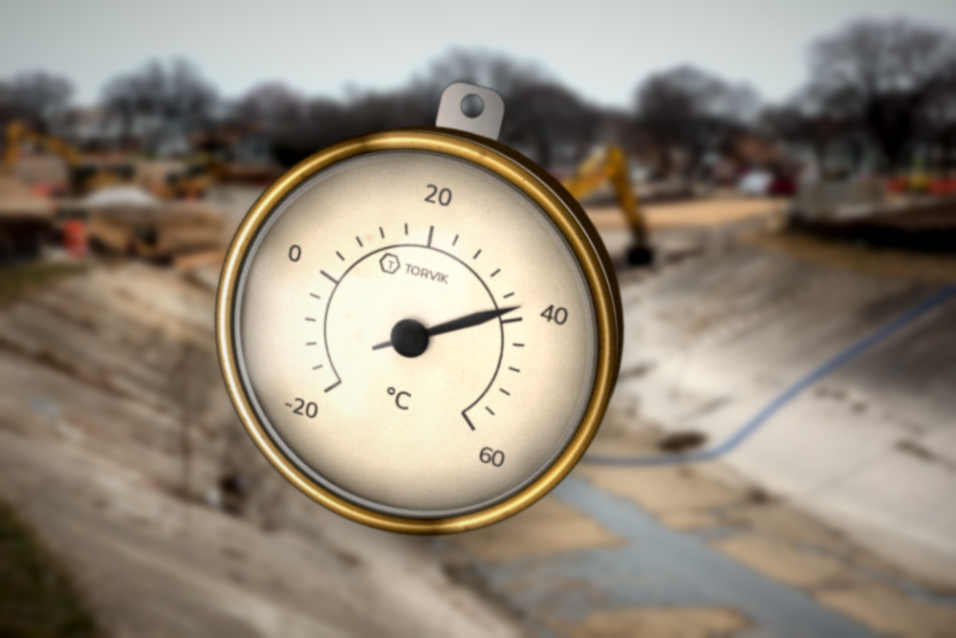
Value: 38°C
